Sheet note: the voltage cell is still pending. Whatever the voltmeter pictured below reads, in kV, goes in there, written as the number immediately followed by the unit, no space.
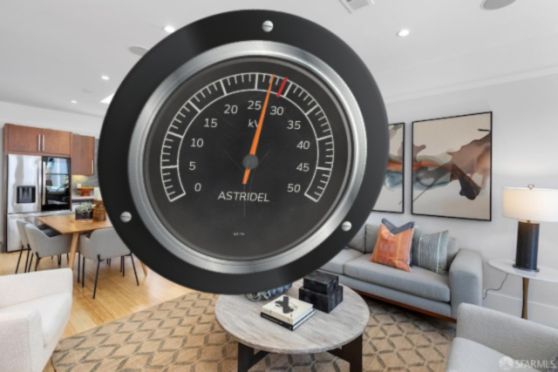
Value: 27kV
